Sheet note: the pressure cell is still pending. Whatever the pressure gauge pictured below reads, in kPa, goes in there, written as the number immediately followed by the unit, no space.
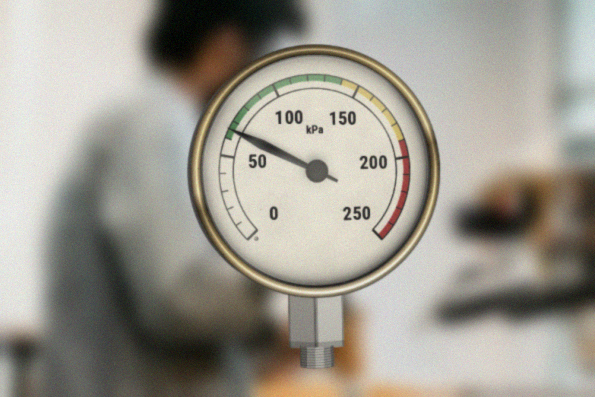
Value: 65kPa
